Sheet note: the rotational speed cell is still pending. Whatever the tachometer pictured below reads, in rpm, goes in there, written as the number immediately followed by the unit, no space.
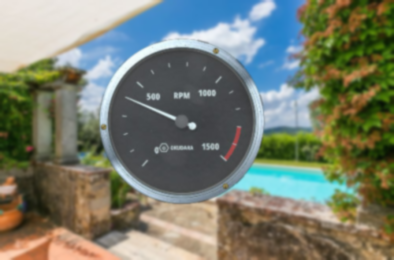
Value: 400rpm
